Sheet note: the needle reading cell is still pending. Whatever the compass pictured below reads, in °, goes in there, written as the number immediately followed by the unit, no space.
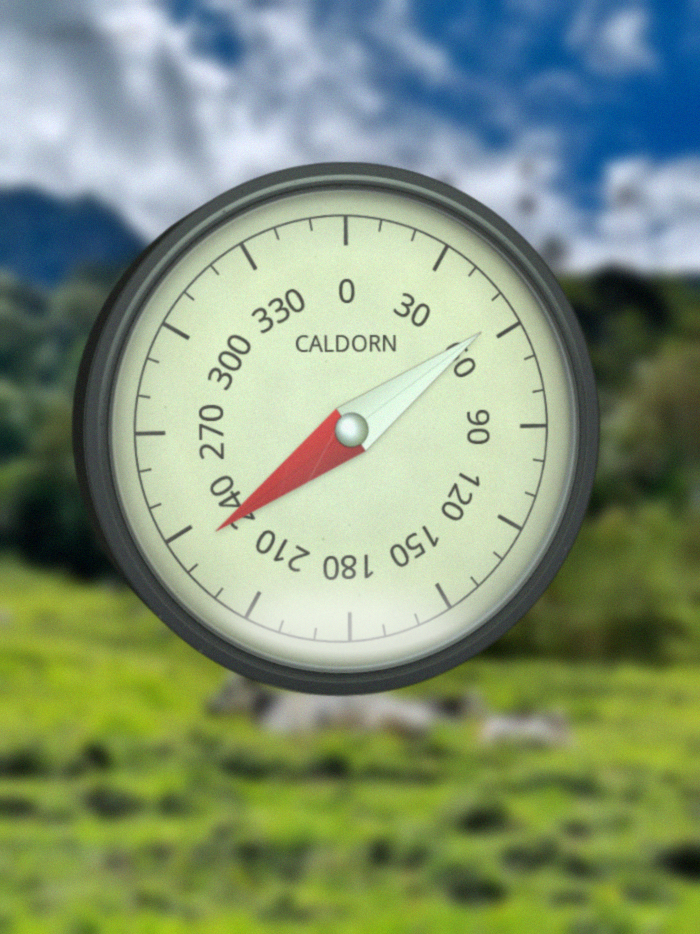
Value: 235°
